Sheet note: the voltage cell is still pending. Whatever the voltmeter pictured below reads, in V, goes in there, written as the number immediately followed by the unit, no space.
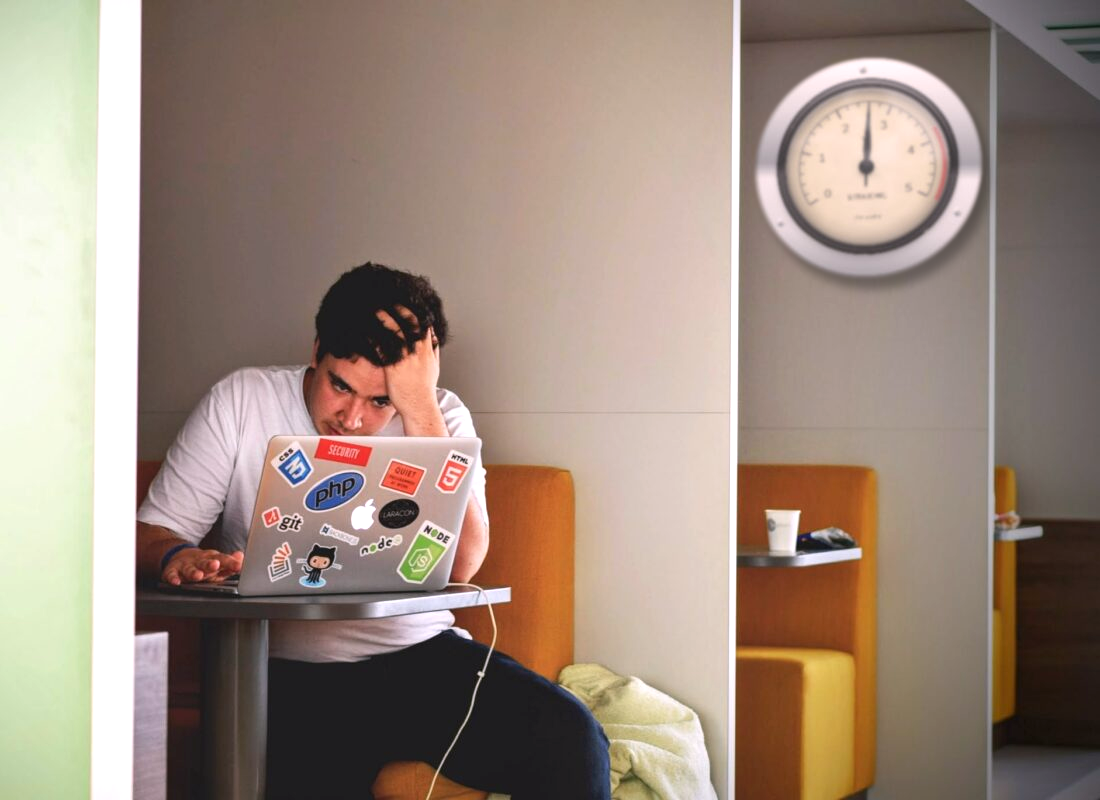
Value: 2.6V
